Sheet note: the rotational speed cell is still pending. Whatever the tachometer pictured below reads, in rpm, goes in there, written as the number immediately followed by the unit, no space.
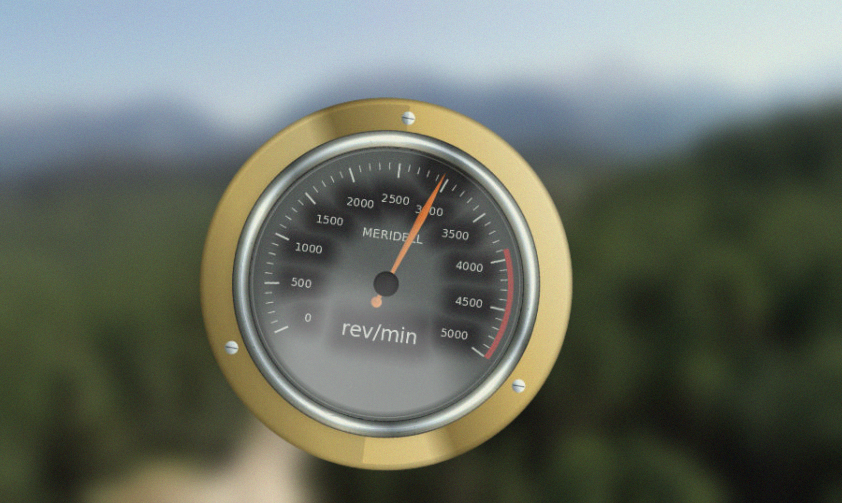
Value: 2950rpm
